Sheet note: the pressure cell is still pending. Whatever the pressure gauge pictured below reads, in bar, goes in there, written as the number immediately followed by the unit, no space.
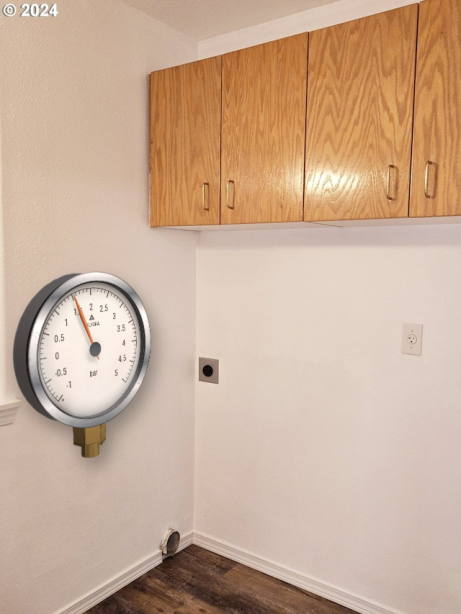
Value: 1.5bar
